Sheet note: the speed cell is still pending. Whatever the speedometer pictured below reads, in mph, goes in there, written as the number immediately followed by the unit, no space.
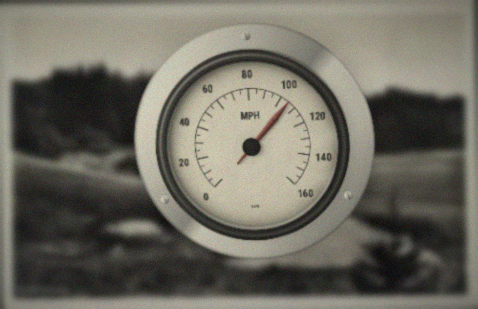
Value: 105mph
